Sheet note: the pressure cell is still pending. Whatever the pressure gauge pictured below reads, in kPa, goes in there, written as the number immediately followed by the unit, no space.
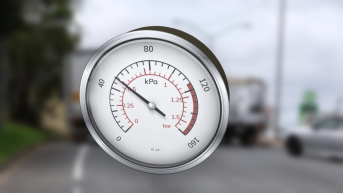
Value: 50kPa
